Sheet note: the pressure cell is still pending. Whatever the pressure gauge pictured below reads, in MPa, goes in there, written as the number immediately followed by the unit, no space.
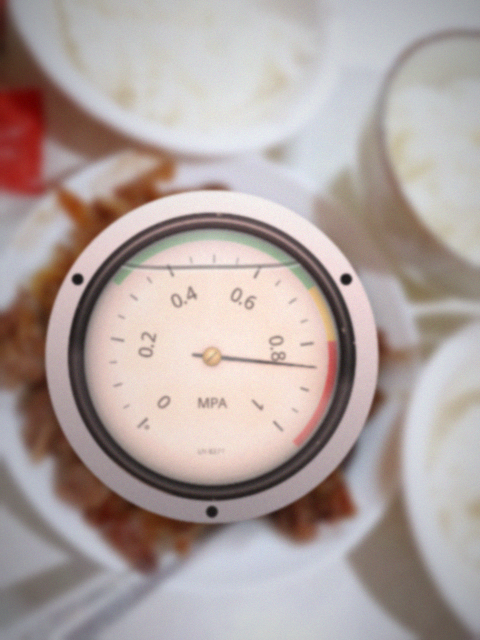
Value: 0.85MPa
